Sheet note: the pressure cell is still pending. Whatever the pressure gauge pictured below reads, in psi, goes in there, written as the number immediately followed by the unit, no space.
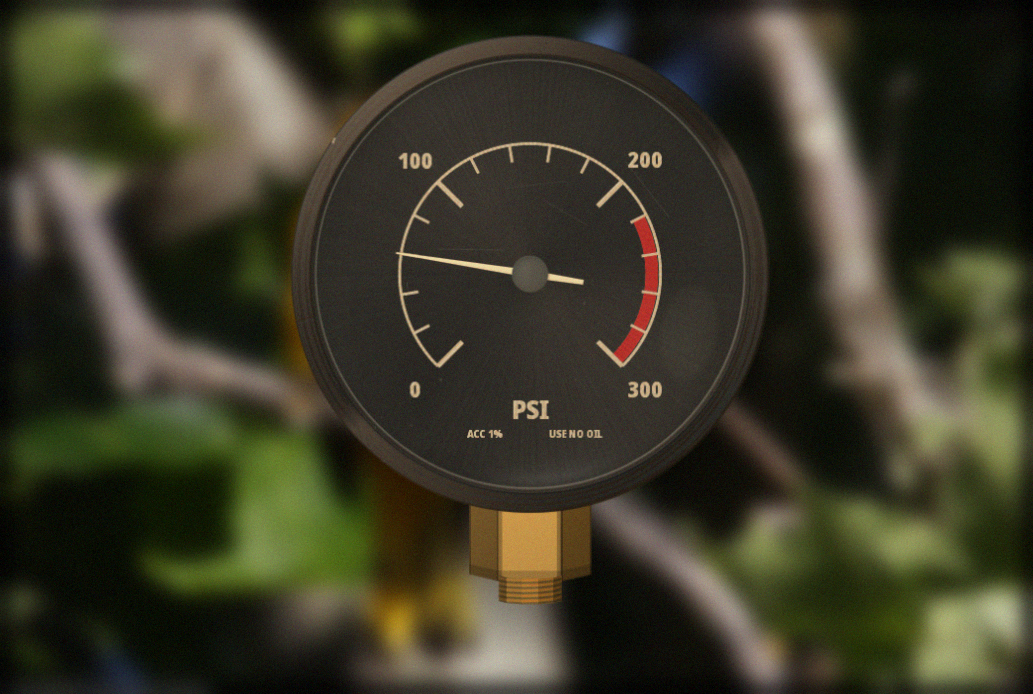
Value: 60psi
